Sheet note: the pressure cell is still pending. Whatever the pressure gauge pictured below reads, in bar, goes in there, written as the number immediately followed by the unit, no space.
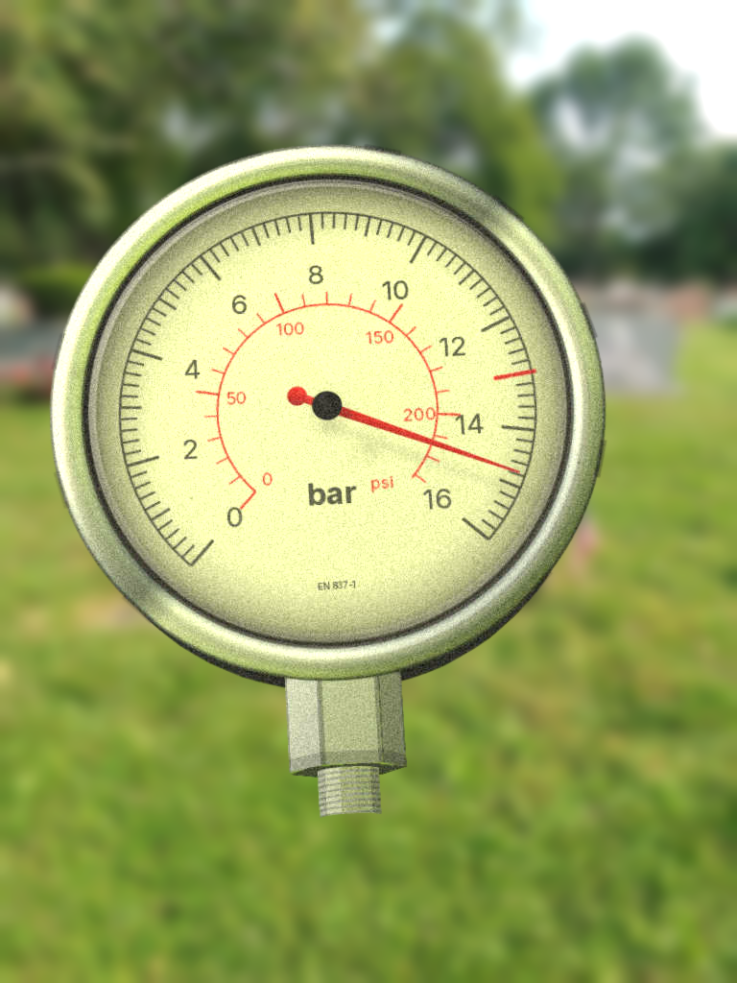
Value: 14.8bar
